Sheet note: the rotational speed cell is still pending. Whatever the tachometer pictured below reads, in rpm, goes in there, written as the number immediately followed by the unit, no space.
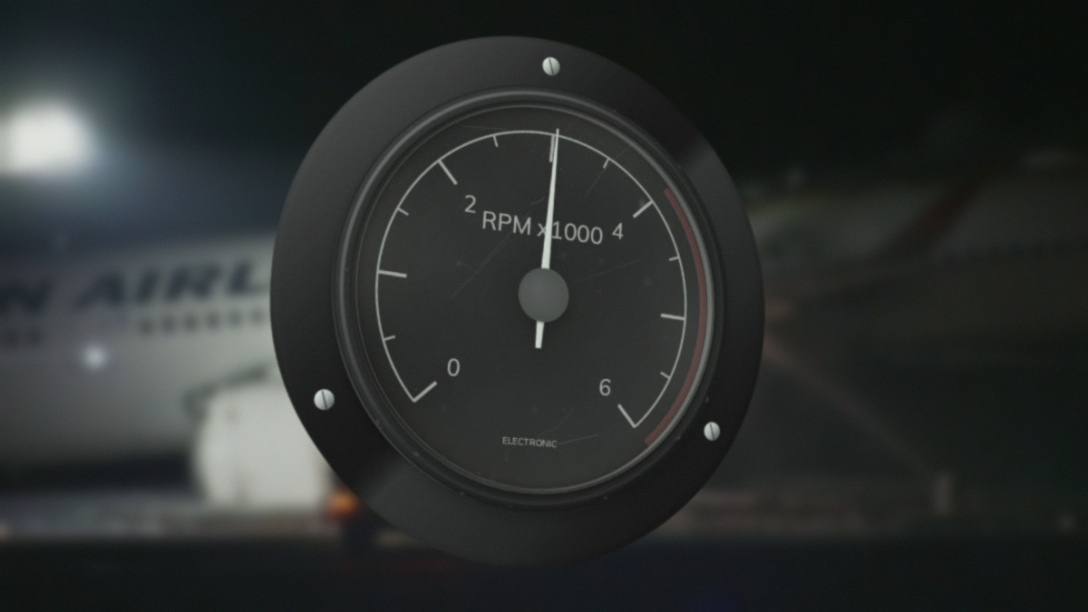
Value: 3000rpm
